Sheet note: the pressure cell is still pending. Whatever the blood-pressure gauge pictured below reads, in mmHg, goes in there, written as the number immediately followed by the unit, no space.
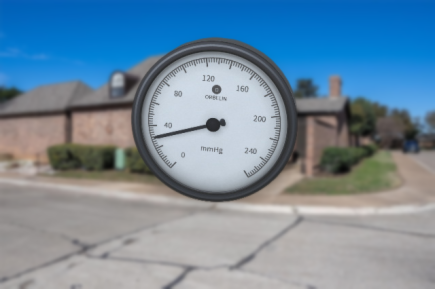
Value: 30mmHg
